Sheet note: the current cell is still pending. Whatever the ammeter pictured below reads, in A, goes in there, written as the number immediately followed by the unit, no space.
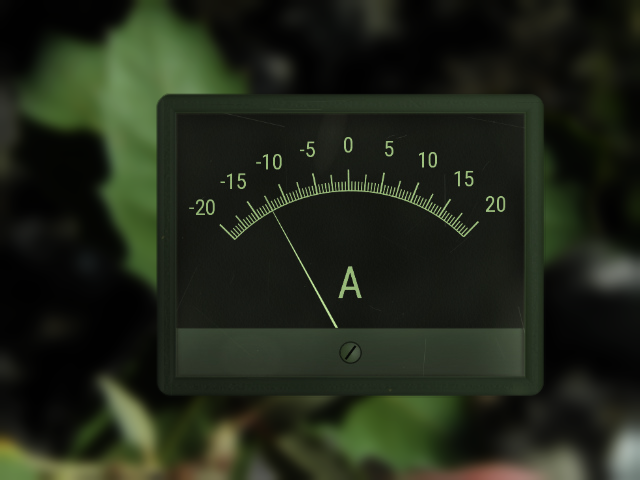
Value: -12.5A
